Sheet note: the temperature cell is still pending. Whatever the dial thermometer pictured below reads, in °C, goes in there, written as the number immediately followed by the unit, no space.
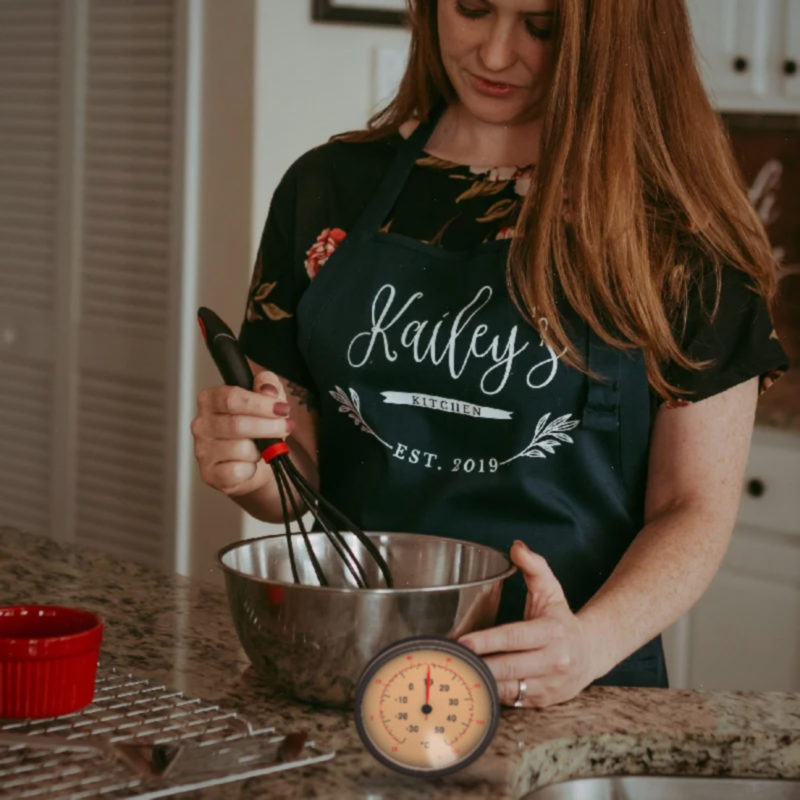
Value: 10°C
